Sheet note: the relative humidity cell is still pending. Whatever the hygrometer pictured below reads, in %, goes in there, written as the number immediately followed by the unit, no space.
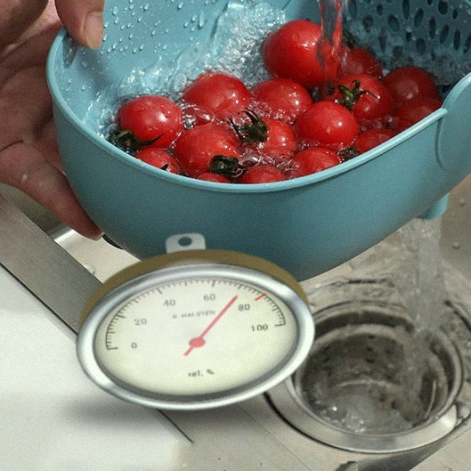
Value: 70%
